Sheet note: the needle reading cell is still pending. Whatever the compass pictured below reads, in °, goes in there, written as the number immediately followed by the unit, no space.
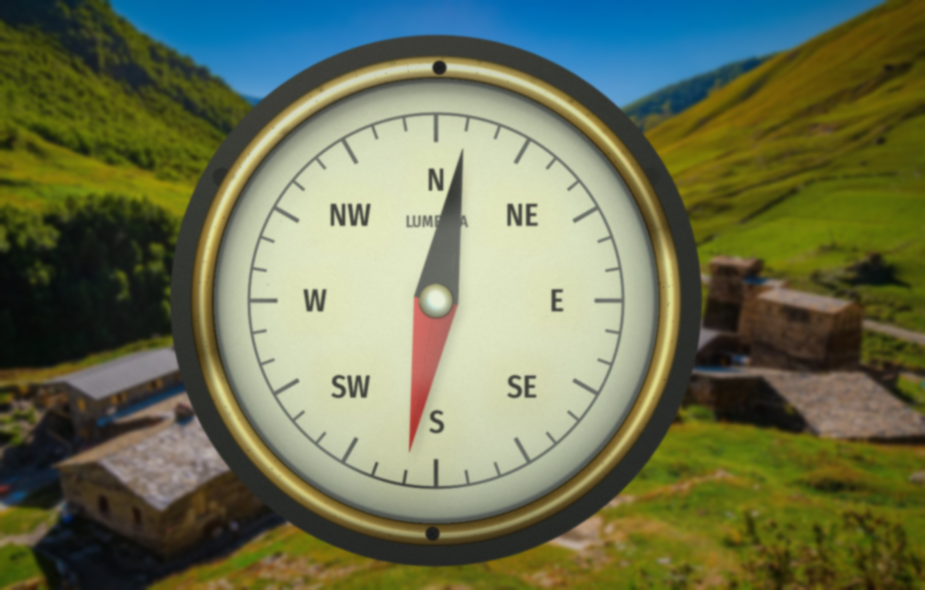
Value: 190°
